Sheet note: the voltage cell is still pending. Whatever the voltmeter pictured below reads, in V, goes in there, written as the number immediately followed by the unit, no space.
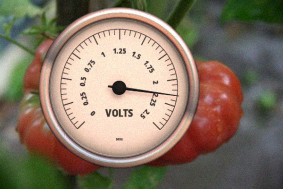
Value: 2.15V
